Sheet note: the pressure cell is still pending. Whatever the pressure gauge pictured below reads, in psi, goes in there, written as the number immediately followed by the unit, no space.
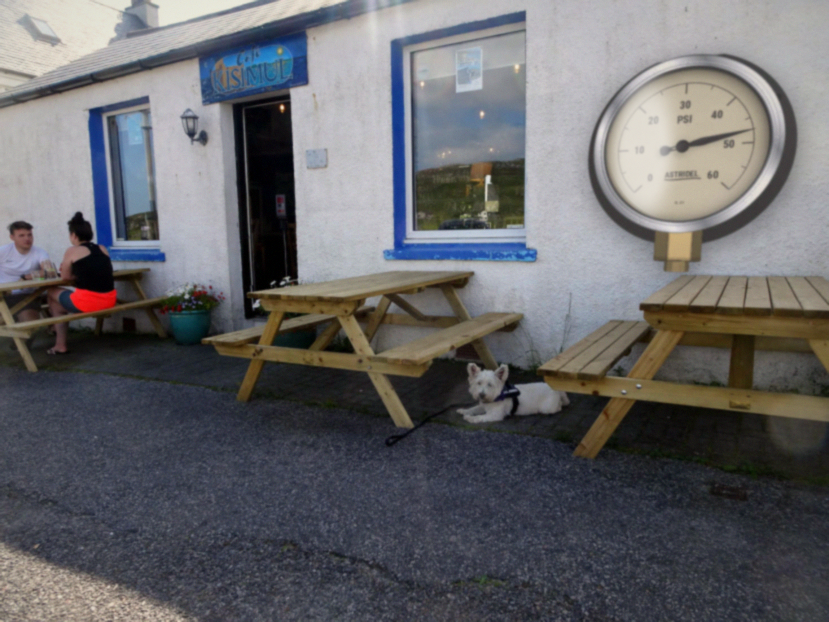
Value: 47.5psi
